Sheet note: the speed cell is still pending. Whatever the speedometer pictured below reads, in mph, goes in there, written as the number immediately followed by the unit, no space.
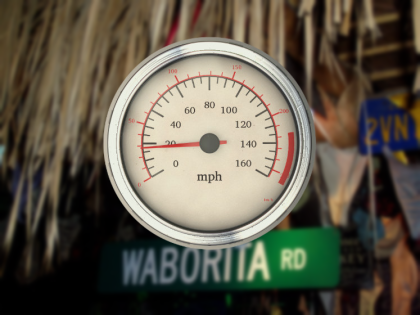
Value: 17.5mph
